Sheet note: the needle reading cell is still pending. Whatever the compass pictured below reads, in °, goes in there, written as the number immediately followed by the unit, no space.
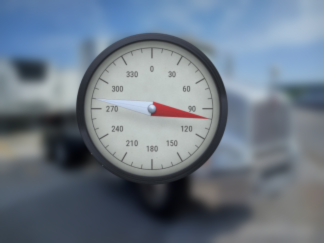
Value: 100°
